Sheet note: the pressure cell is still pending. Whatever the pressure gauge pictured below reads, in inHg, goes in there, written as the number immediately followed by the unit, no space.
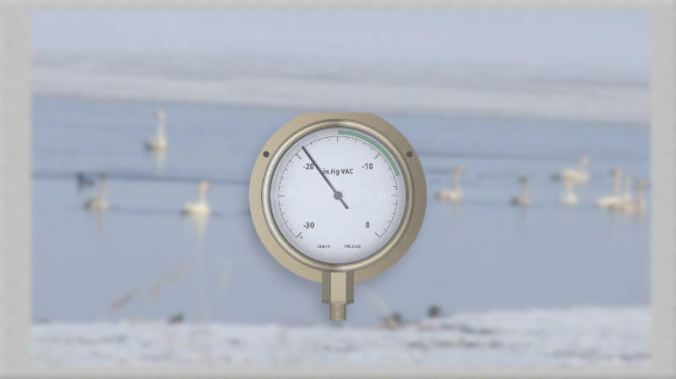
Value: -19inHg
